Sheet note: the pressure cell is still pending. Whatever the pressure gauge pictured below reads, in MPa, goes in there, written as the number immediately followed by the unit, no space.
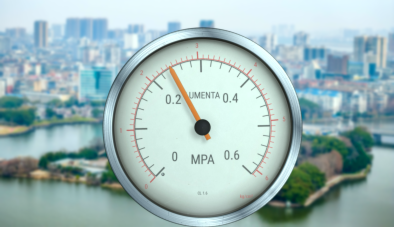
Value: 0.24MPa
